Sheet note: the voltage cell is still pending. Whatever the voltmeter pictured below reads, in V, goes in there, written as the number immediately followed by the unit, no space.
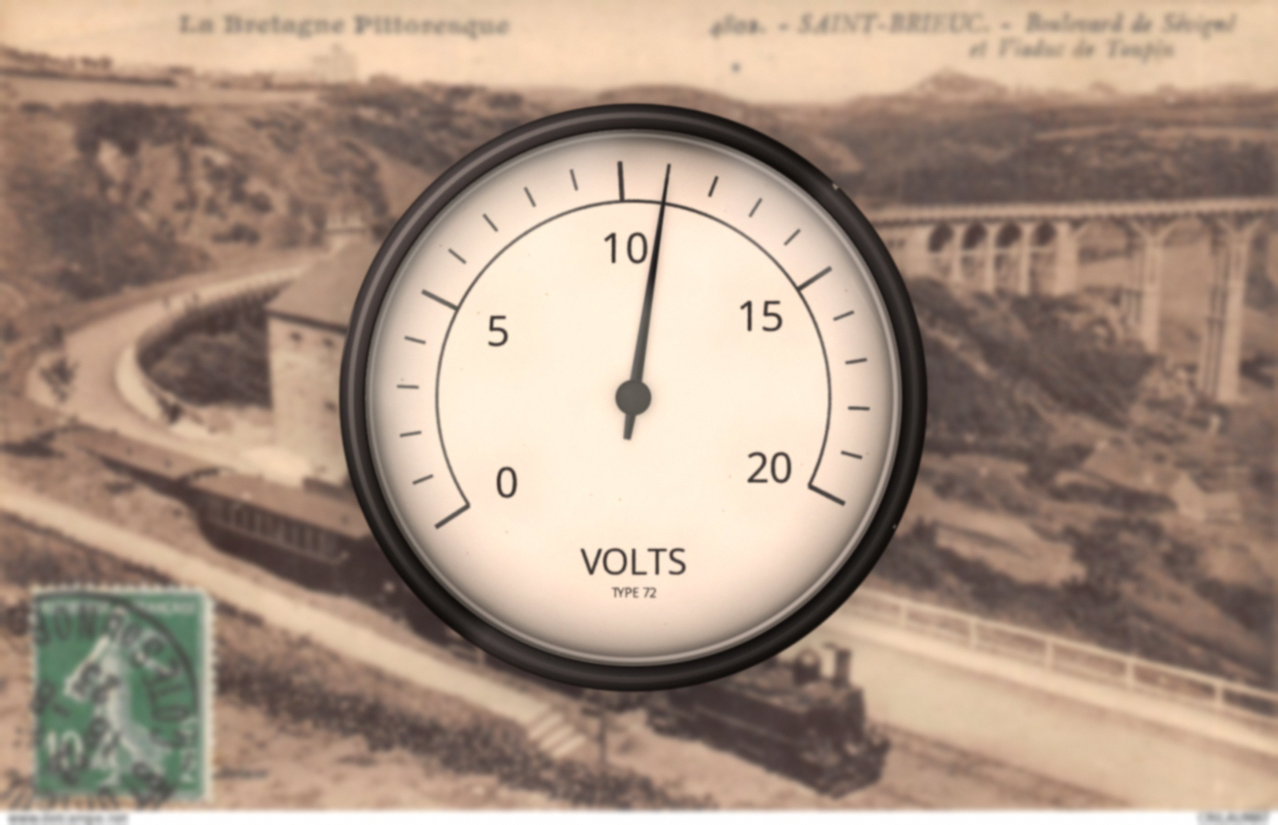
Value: 11V
